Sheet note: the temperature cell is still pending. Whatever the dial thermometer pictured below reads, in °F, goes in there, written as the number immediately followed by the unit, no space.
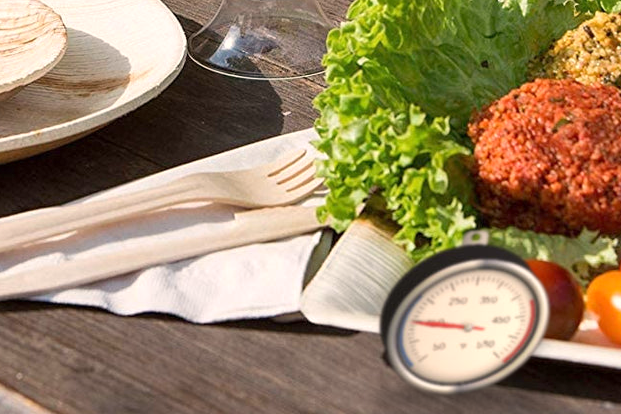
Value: 150°F
